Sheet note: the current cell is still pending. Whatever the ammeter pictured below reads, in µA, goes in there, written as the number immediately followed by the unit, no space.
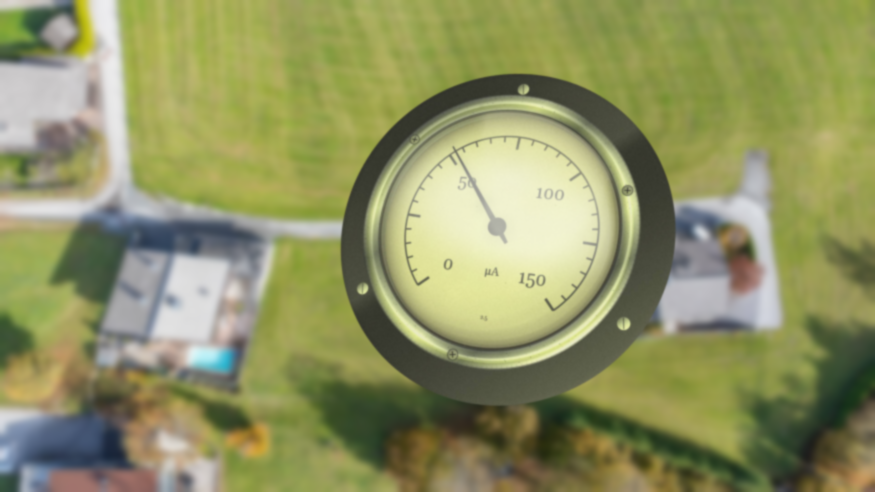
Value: 52.5µA
